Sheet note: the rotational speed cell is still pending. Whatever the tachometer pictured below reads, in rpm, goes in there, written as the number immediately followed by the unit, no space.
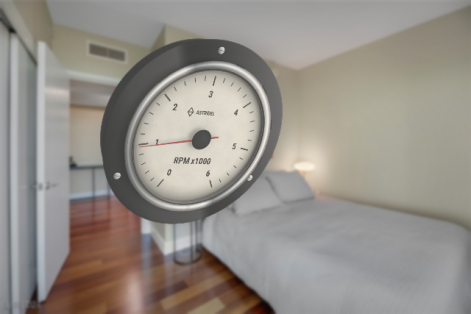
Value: 1000rpm
